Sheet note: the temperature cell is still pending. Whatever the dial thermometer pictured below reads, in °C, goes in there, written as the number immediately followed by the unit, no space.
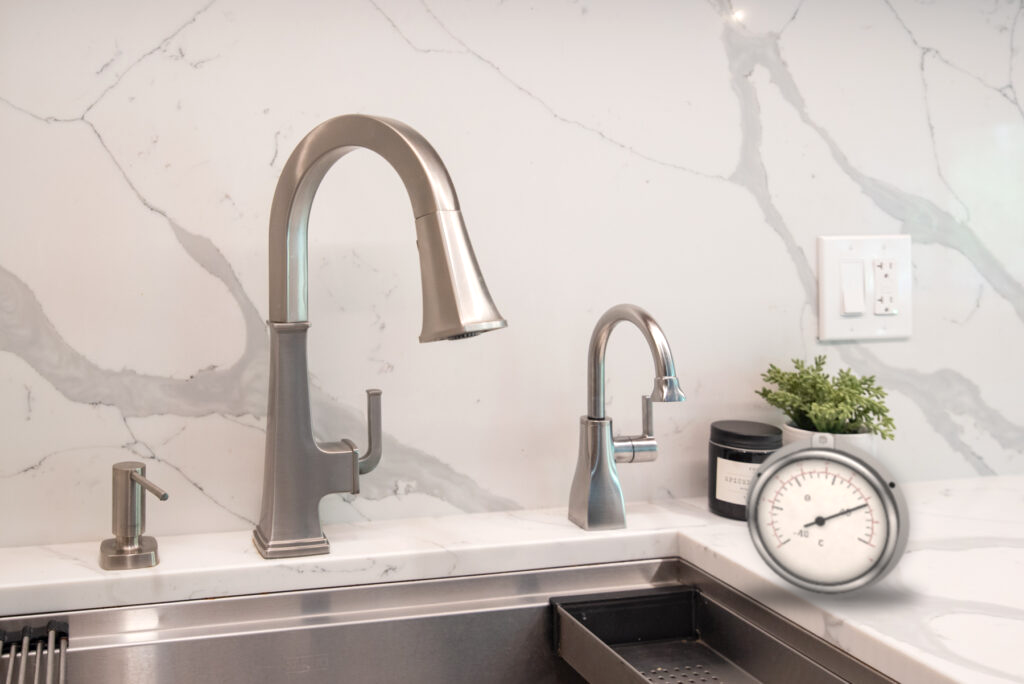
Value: 40°C
